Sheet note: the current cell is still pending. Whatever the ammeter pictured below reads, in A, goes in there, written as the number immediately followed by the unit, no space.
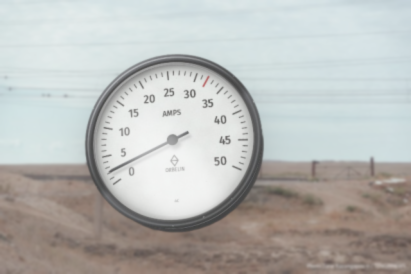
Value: 2A
